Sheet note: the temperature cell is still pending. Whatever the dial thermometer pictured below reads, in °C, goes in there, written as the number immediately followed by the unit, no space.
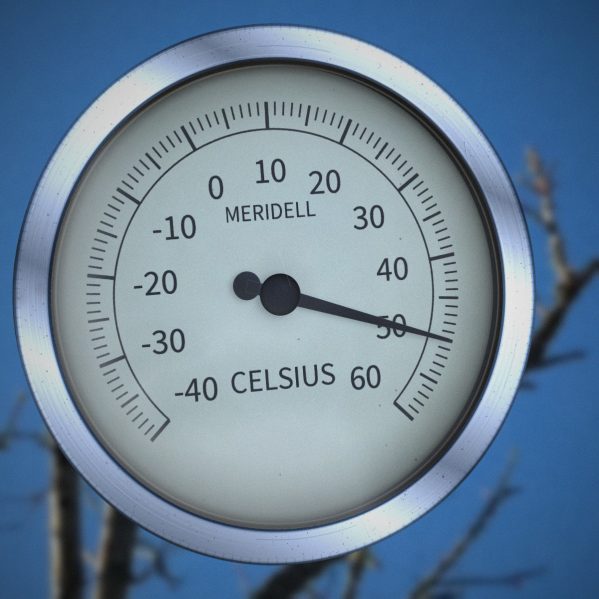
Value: 50°C
